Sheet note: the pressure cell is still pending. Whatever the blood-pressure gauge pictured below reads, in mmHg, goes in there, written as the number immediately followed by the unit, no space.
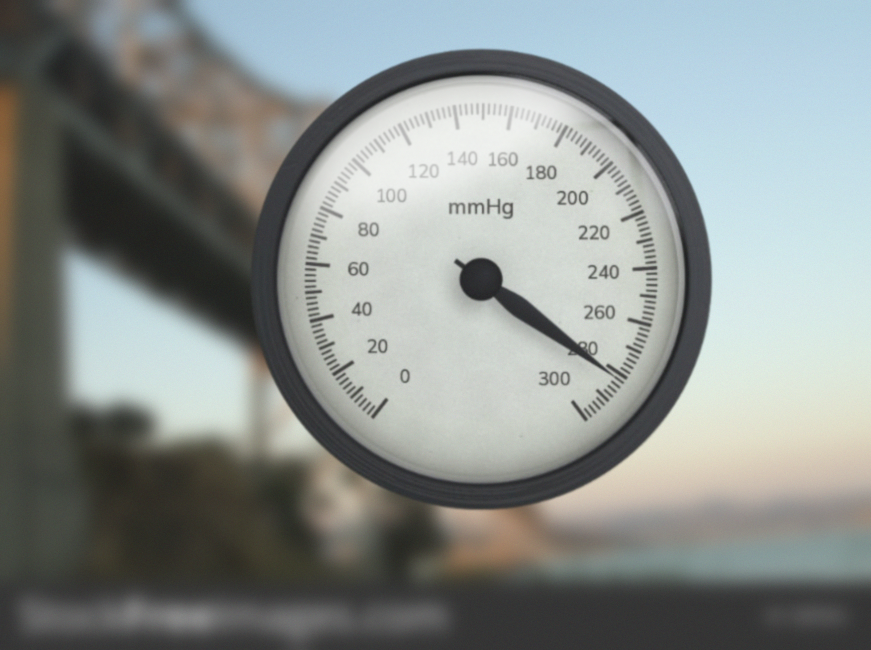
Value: 282mmHg
